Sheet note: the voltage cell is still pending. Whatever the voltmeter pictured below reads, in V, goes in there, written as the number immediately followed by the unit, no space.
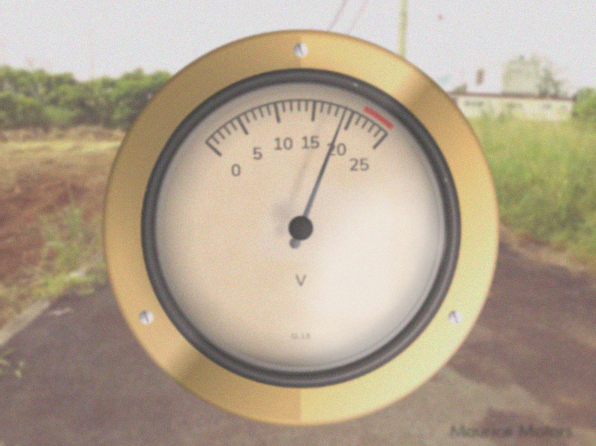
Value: 19V
